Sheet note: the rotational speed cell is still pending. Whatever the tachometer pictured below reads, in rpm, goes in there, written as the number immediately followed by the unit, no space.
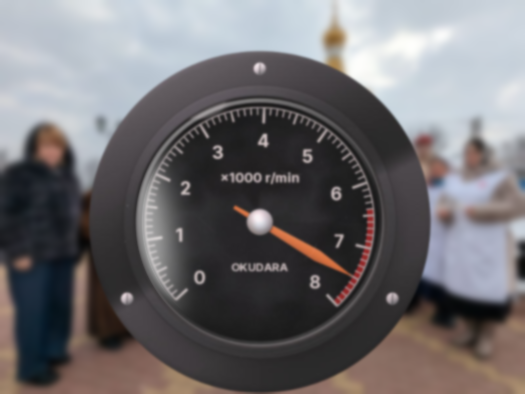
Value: 7500rpm
